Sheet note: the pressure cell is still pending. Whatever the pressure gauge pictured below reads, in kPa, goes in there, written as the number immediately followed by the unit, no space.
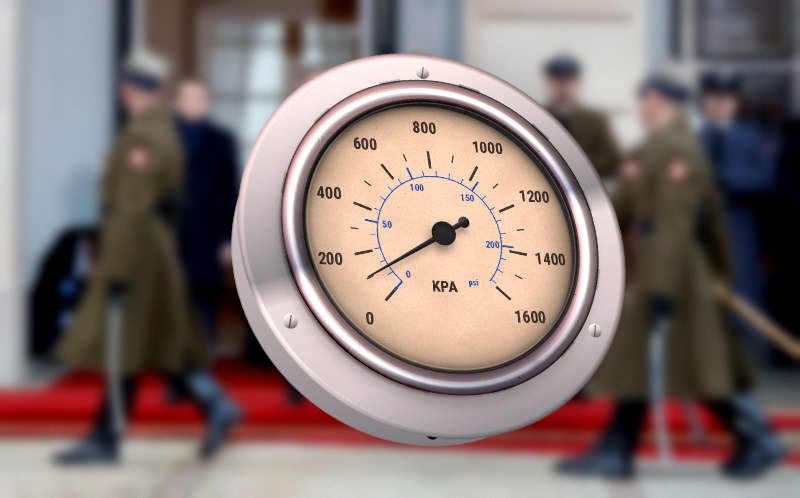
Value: 100kPa
